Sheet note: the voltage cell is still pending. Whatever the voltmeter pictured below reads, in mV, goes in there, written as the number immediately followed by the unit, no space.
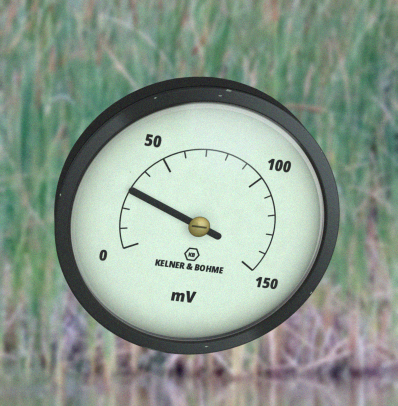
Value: 30mV
